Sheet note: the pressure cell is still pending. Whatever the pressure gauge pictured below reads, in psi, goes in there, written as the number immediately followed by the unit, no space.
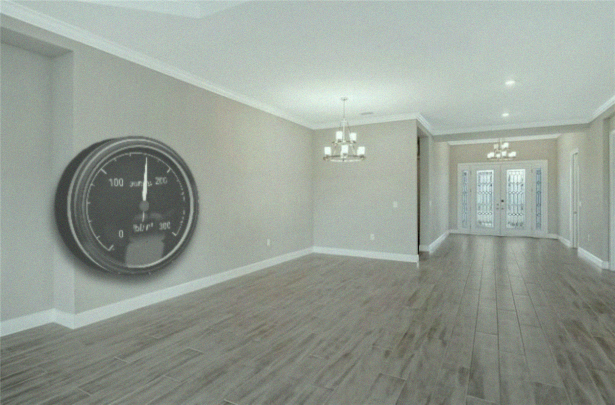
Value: 160psi
